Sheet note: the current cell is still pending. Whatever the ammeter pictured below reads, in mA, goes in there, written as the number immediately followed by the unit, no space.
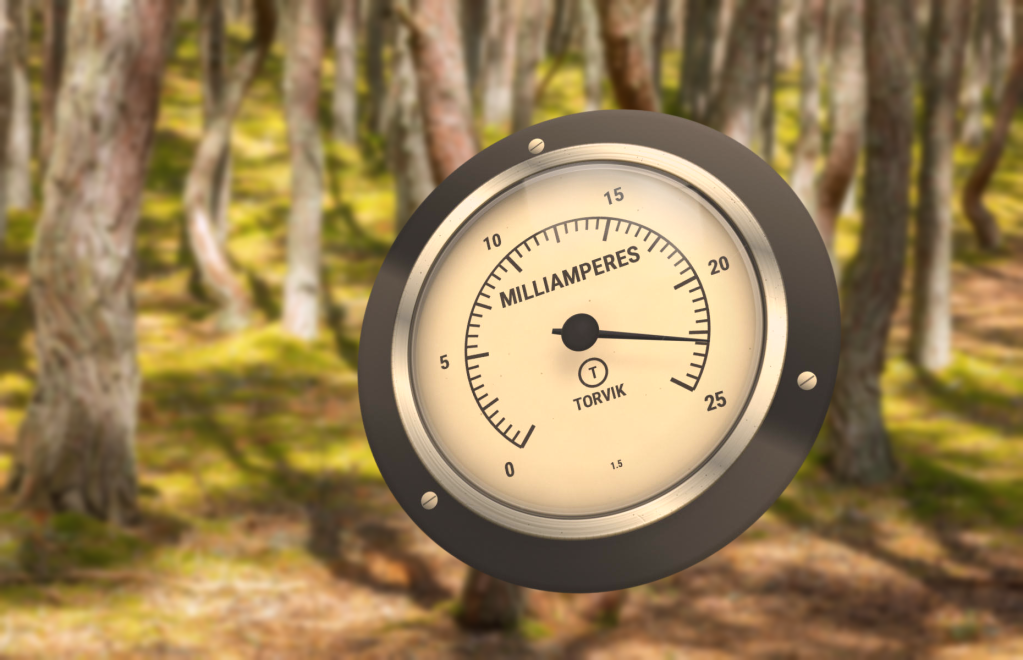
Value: 23mA
